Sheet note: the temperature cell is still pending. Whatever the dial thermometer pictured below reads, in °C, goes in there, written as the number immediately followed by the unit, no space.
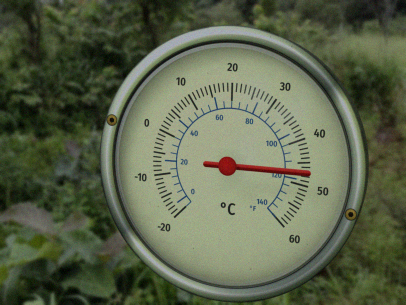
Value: 47°C
